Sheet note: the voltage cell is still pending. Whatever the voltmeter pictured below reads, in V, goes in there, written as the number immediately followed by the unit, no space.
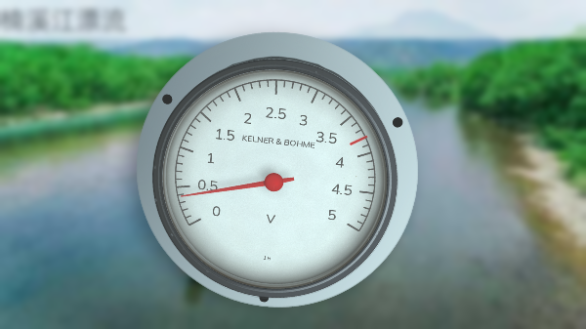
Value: 0.4V
